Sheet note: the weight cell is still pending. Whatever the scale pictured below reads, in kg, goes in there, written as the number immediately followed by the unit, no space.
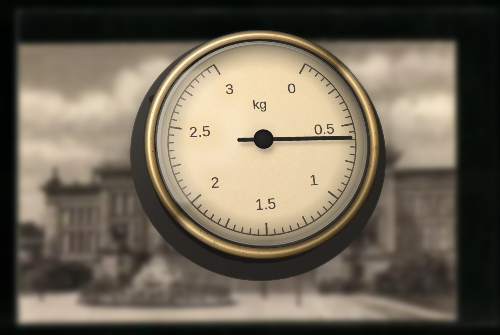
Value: 0.6kg
